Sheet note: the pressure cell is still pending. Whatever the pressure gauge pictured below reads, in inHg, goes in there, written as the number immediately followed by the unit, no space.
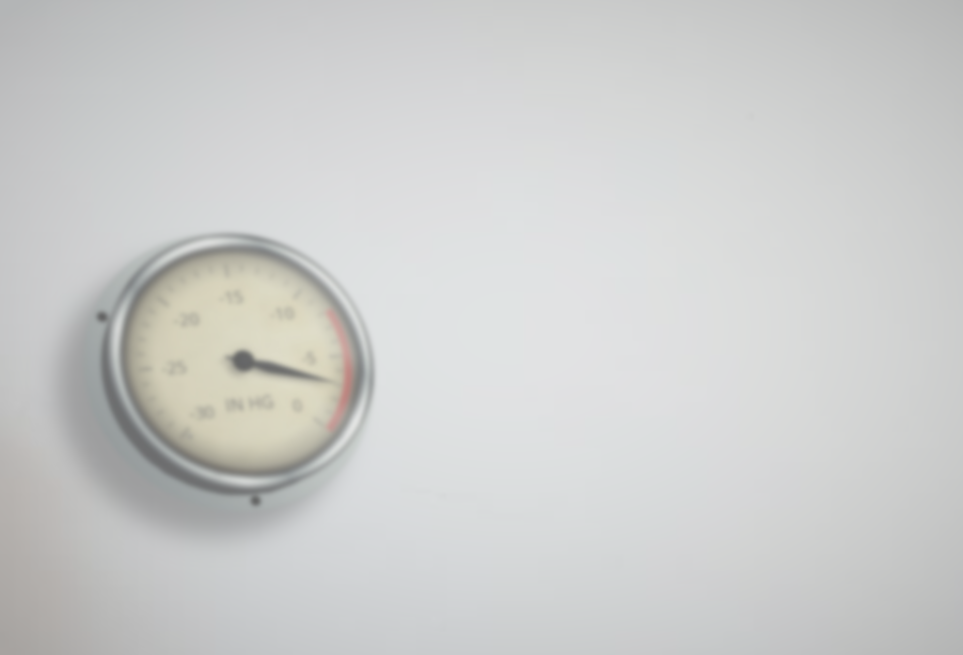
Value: -3inHg
